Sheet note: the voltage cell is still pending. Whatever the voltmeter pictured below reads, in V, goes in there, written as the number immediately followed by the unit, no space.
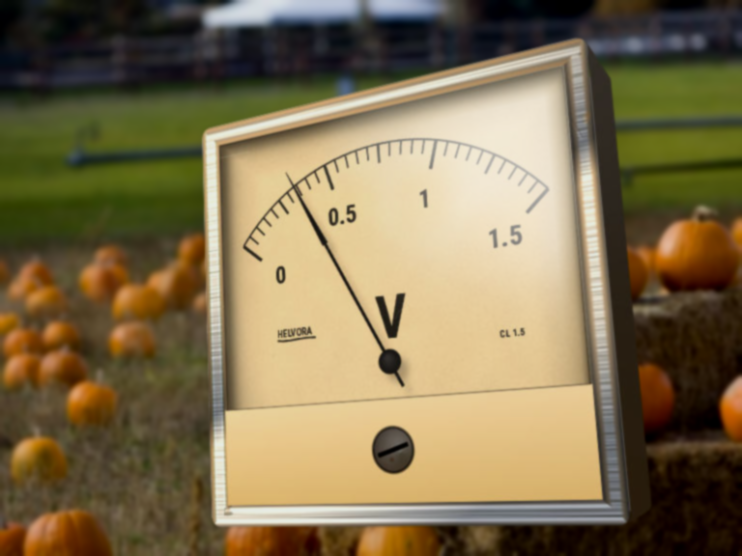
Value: 0.35V
